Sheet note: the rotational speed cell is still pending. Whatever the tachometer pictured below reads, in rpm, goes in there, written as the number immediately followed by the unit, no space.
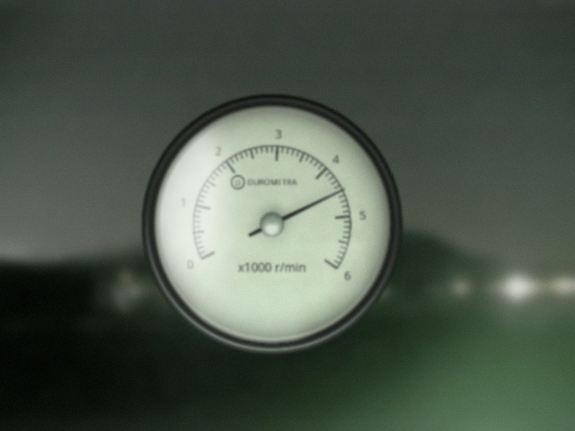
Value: 4500rpm
